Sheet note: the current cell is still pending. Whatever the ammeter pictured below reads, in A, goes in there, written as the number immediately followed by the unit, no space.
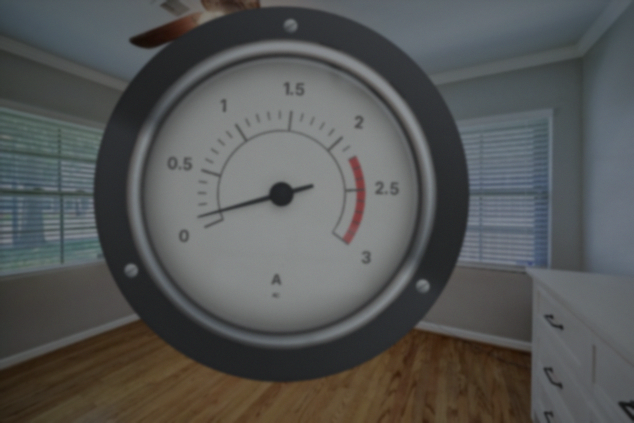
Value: 0.1A
